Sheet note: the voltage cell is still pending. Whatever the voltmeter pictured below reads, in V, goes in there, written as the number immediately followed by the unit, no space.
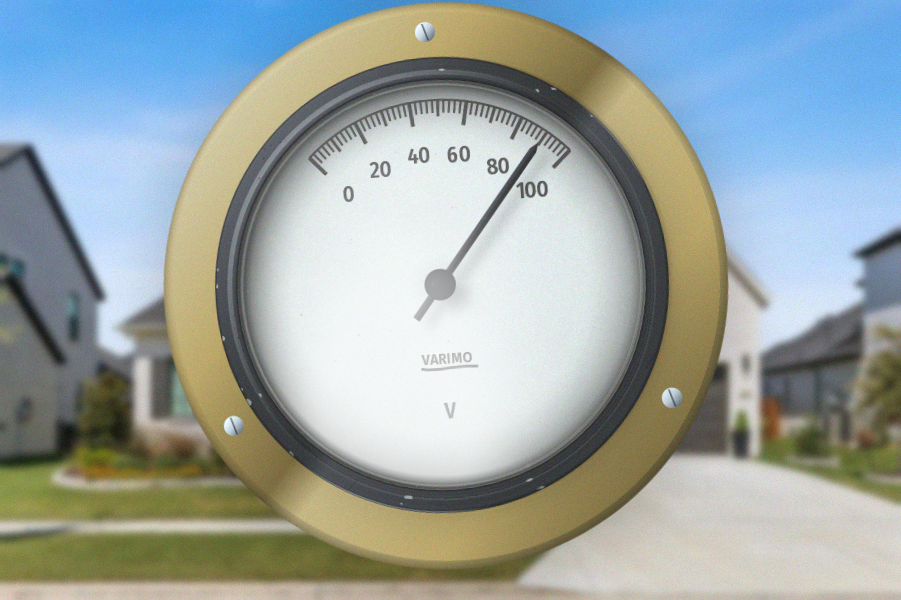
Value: 90V
